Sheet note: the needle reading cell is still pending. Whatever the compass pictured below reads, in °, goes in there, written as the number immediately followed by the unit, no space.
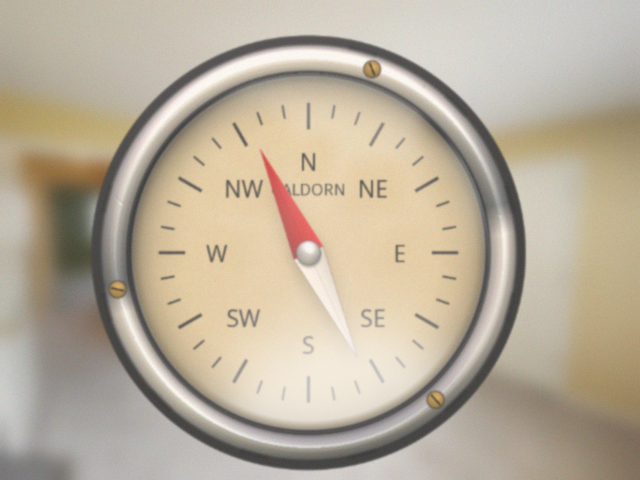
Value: 335°
